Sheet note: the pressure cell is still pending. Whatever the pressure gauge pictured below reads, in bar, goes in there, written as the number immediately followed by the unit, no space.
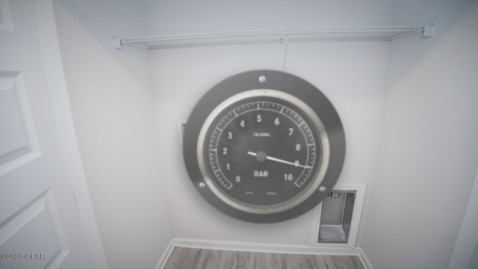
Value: 9bar
